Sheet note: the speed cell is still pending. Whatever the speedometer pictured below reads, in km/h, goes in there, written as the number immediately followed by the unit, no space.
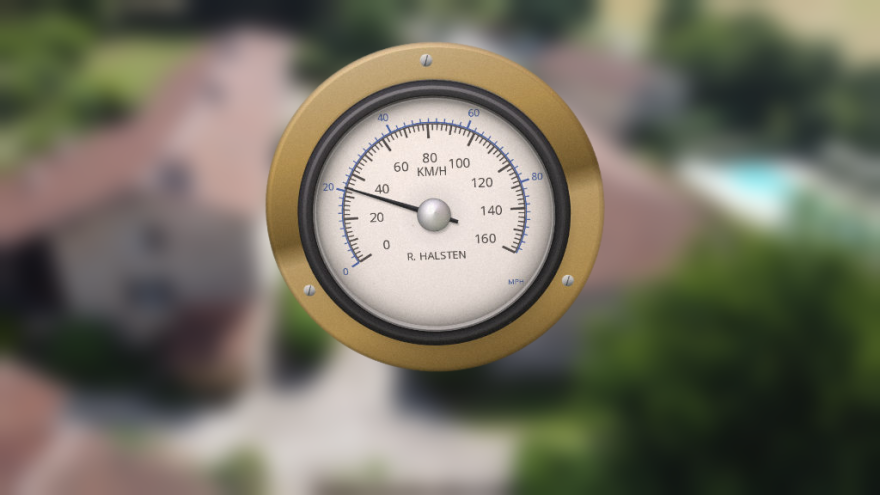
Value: 34km/h
